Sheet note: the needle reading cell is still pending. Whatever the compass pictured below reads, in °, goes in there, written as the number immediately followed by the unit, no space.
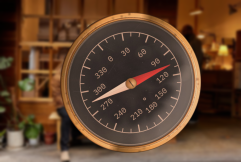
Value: 105°
